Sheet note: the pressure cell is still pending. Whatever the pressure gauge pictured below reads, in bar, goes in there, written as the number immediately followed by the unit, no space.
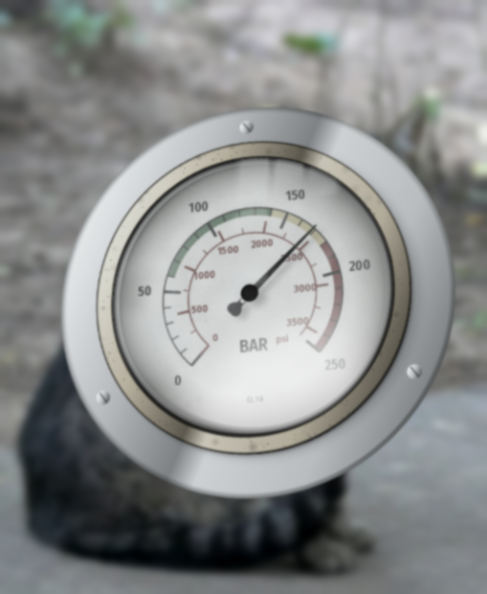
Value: 170bar
